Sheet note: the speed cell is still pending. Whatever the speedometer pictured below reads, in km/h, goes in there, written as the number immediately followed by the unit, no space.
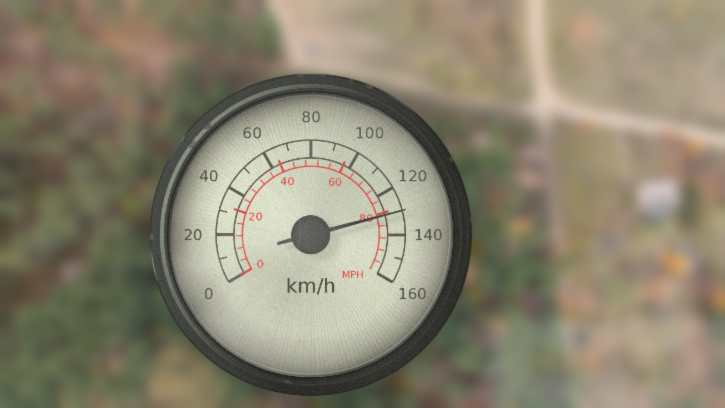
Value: 130km/h
